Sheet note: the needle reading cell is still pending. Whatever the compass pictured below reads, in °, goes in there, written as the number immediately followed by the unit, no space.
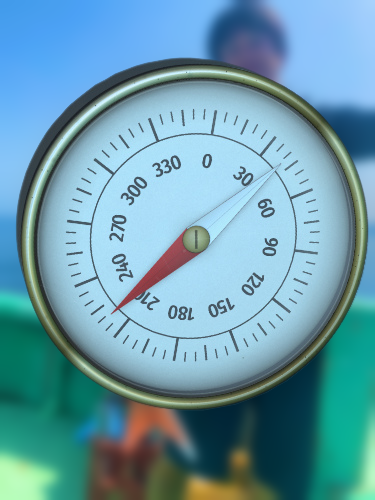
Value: 220°
